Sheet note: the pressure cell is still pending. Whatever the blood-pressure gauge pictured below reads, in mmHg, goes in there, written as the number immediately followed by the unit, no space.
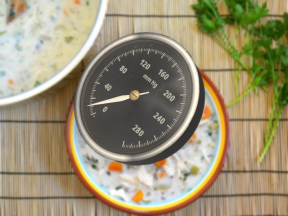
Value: 10mmHg
